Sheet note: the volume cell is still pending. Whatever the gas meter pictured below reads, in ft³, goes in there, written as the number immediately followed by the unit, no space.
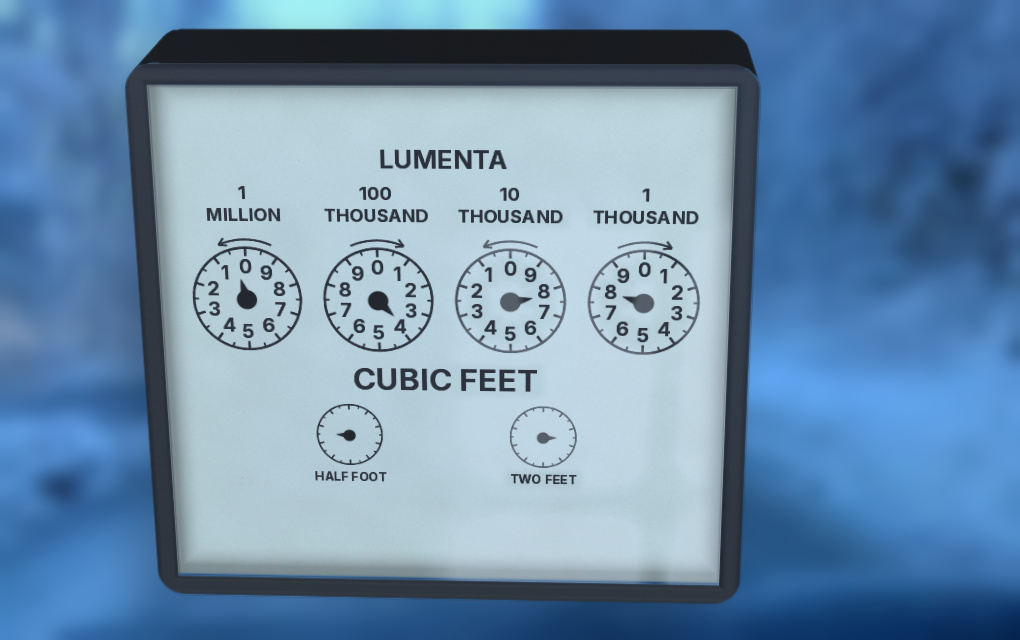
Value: 37800ft³
